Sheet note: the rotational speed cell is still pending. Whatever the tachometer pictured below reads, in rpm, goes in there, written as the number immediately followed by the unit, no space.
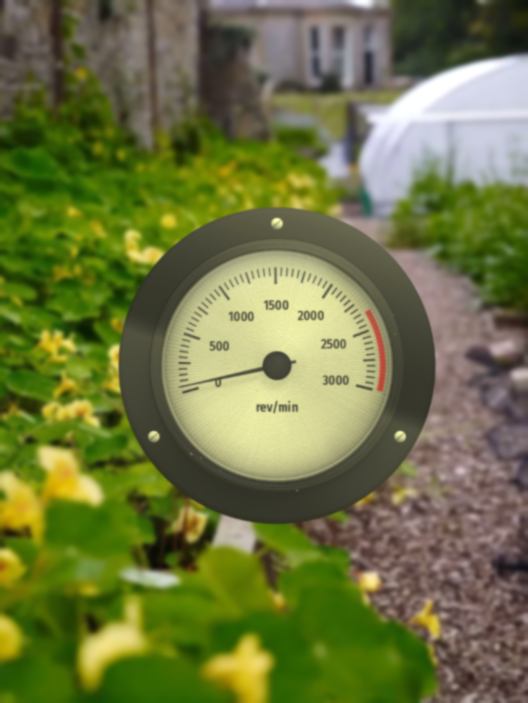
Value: 50rpm
